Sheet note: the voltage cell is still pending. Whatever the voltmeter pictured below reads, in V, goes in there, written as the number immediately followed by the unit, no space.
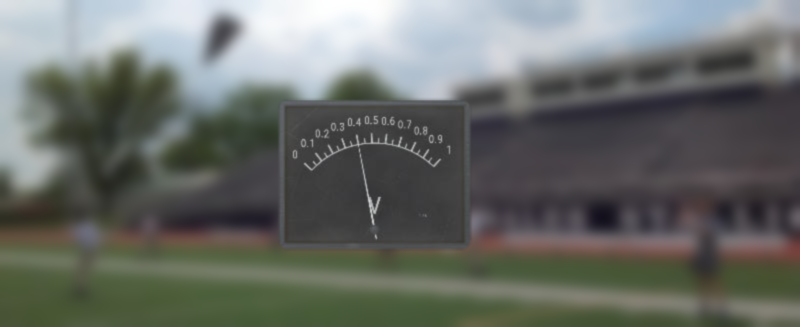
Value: 0.4V
